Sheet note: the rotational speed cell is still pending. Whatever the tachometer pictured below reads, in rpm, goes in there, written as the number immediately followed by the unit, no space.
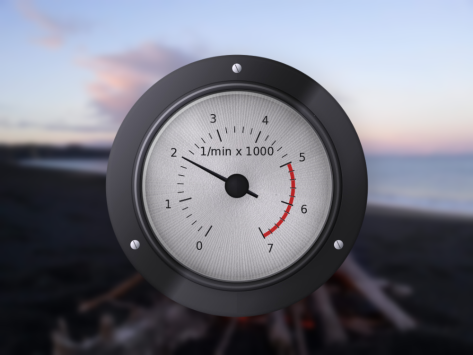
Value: 2000rpm
